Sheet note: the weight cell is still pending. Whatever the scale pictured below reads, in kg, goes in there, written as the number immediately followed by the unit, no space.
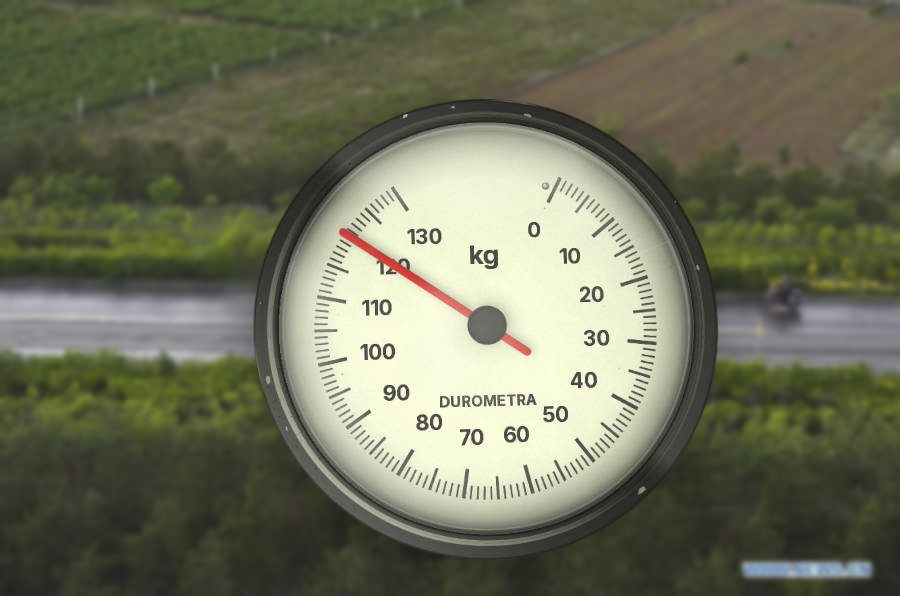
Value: 120kg
